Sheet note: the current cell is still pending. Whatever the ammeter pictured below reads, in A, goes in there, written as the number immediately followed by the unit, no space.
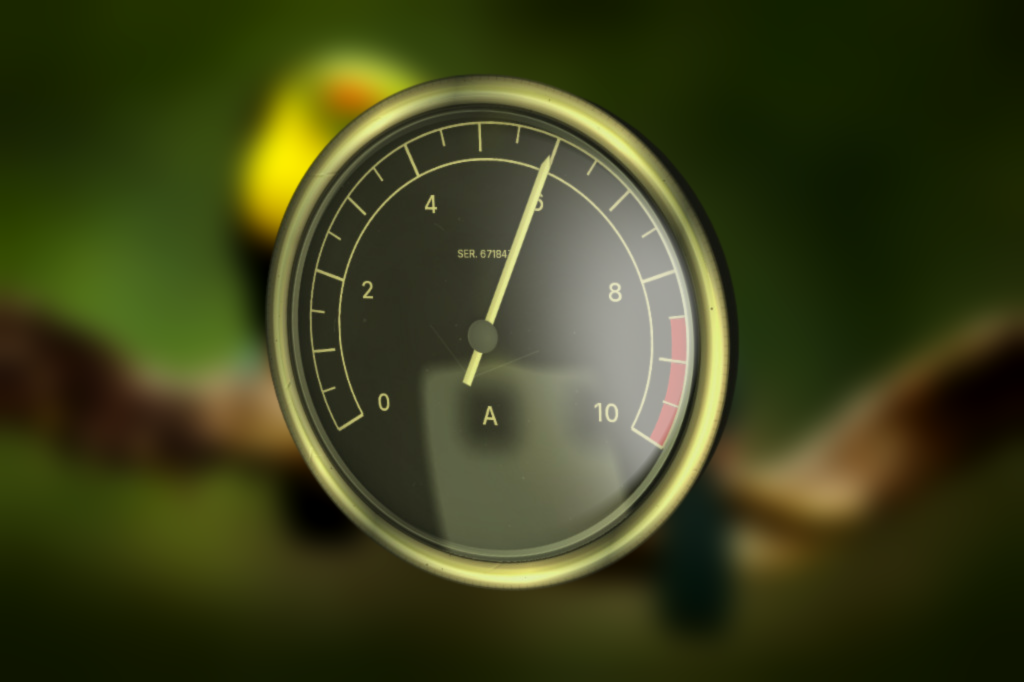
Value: 6A
